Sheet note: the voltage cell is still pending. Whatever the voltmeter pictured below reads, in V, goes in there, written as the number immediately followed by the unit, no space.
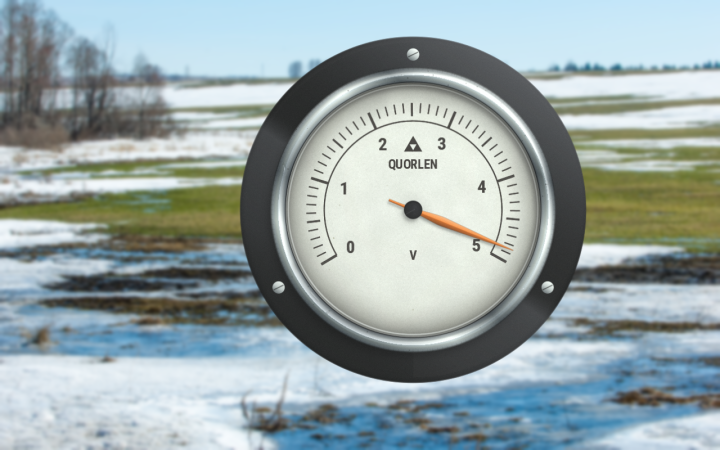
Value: 4.85V
